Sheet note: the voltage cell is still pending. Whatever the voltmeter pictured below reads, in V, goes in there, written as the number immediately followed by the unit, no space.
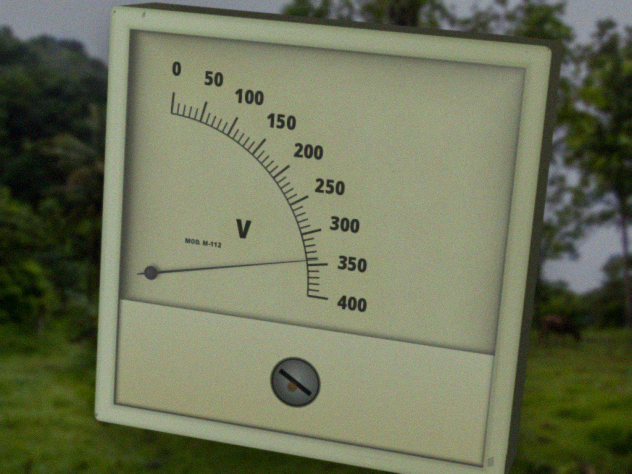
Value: 340V
